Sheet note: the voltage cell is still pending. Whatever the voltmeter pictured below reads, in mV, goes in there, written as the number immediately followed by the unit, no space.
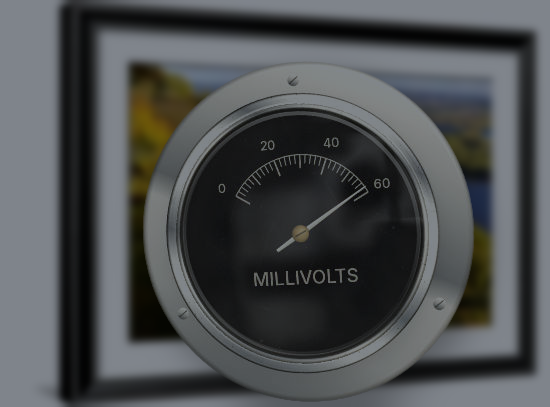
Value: 58mV
